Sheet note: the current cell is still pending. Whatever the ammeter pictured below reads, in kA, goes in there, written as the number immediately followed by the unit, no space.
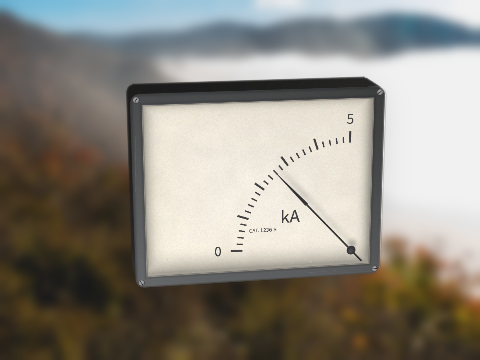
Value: 2.6kA
